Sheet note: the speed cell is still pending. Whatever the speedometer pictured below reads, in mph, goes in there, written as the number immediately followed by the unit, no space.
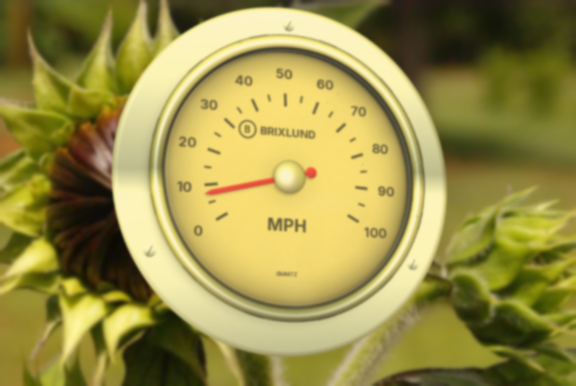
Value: 7.5mph
